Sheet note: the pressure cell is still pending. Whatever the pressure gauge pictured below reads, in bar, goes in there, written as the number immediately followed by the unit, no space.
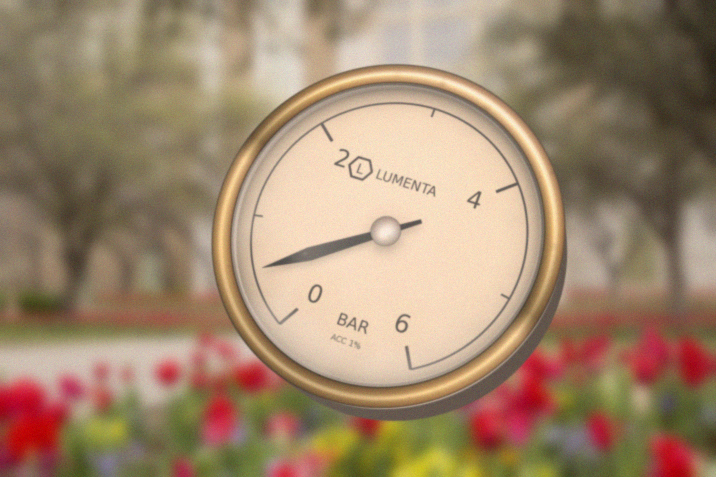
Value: 0.5bar
